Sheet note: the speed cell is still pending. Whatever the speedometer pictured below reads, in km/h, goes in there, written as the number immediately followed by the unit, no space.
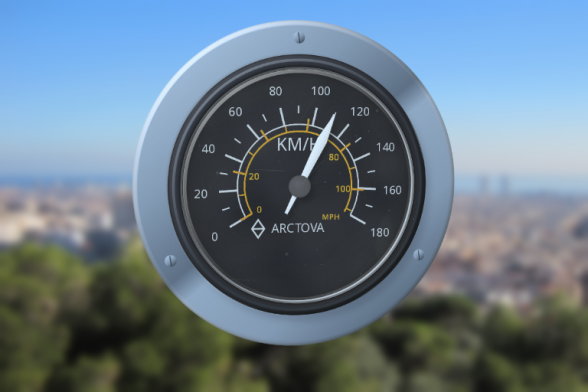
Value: 110km/h
